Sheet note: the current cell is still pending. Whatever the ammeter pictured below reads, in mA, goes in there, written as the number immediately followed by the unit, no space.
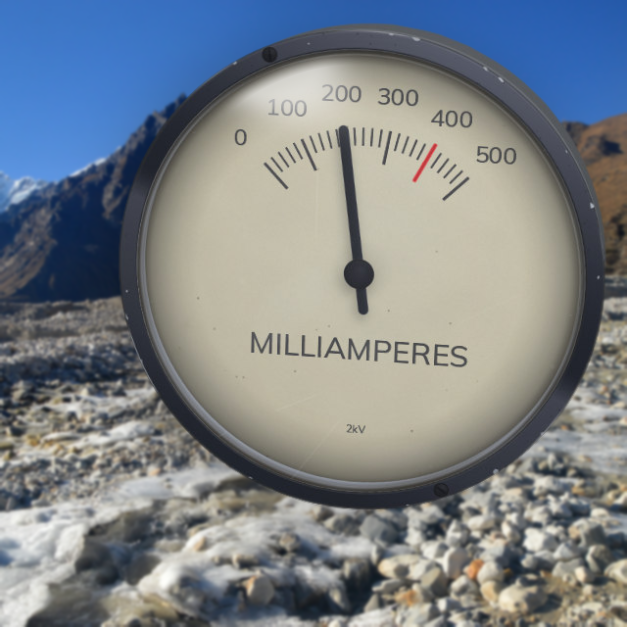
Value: 200mA
